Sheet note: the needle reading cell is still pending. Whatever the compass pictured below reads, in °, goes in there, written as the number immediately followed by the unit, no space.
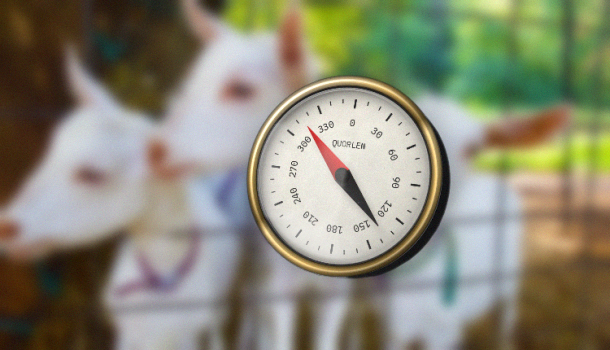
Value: 315°
